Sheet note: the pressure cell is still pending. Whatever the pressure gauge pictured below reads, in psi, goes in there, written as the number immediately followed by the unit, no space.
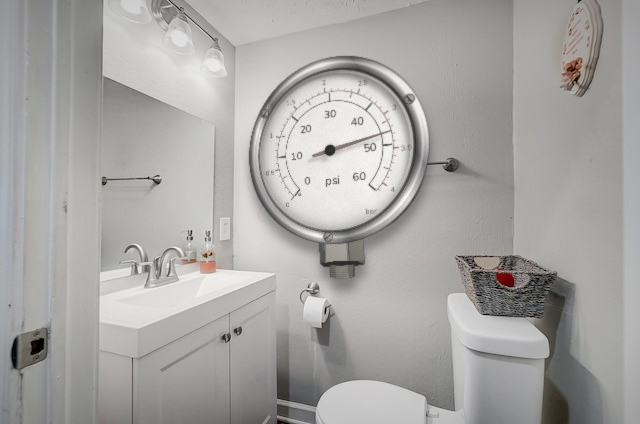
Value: 47.5psi
